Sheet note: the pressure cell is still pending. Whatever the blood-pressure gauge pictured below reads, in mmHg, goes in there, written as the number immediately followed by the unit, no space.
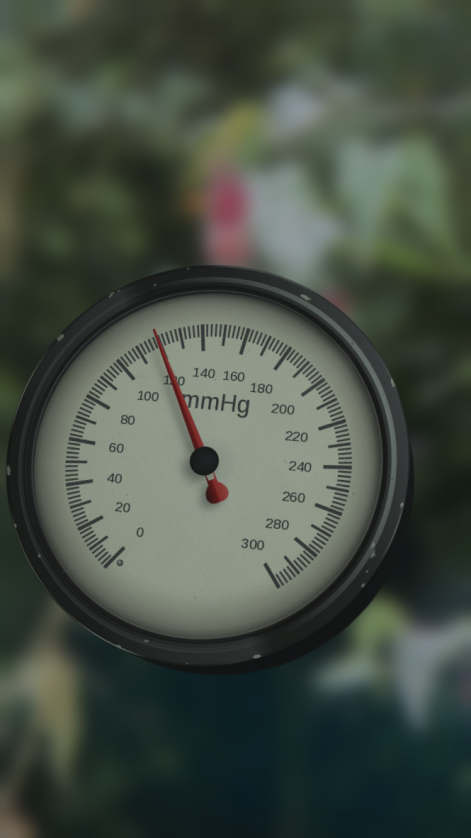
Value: 120mmHg
